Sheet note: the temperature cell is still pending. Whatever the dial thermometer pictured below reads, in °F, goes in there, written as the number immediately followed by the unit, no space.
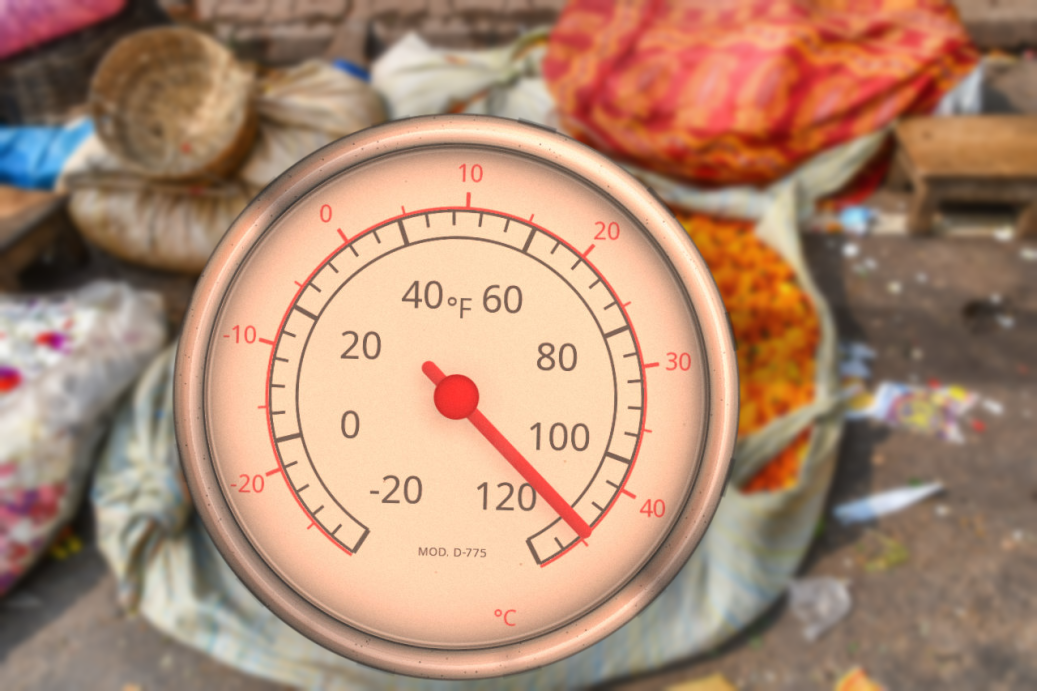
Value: 112°F
